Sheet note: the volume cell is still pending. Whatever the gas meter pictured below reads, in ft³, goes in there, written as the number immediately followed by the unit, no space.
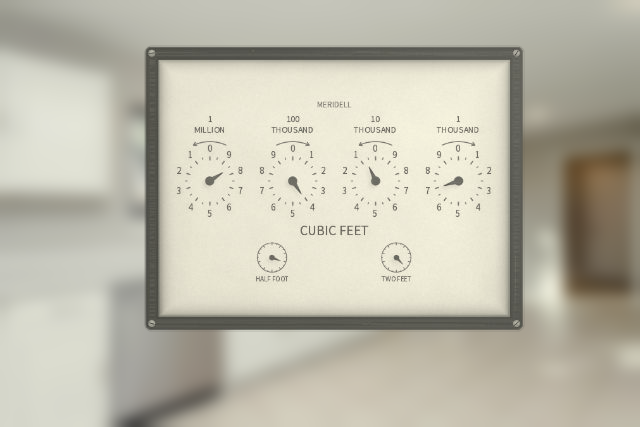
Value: 840700ft³
